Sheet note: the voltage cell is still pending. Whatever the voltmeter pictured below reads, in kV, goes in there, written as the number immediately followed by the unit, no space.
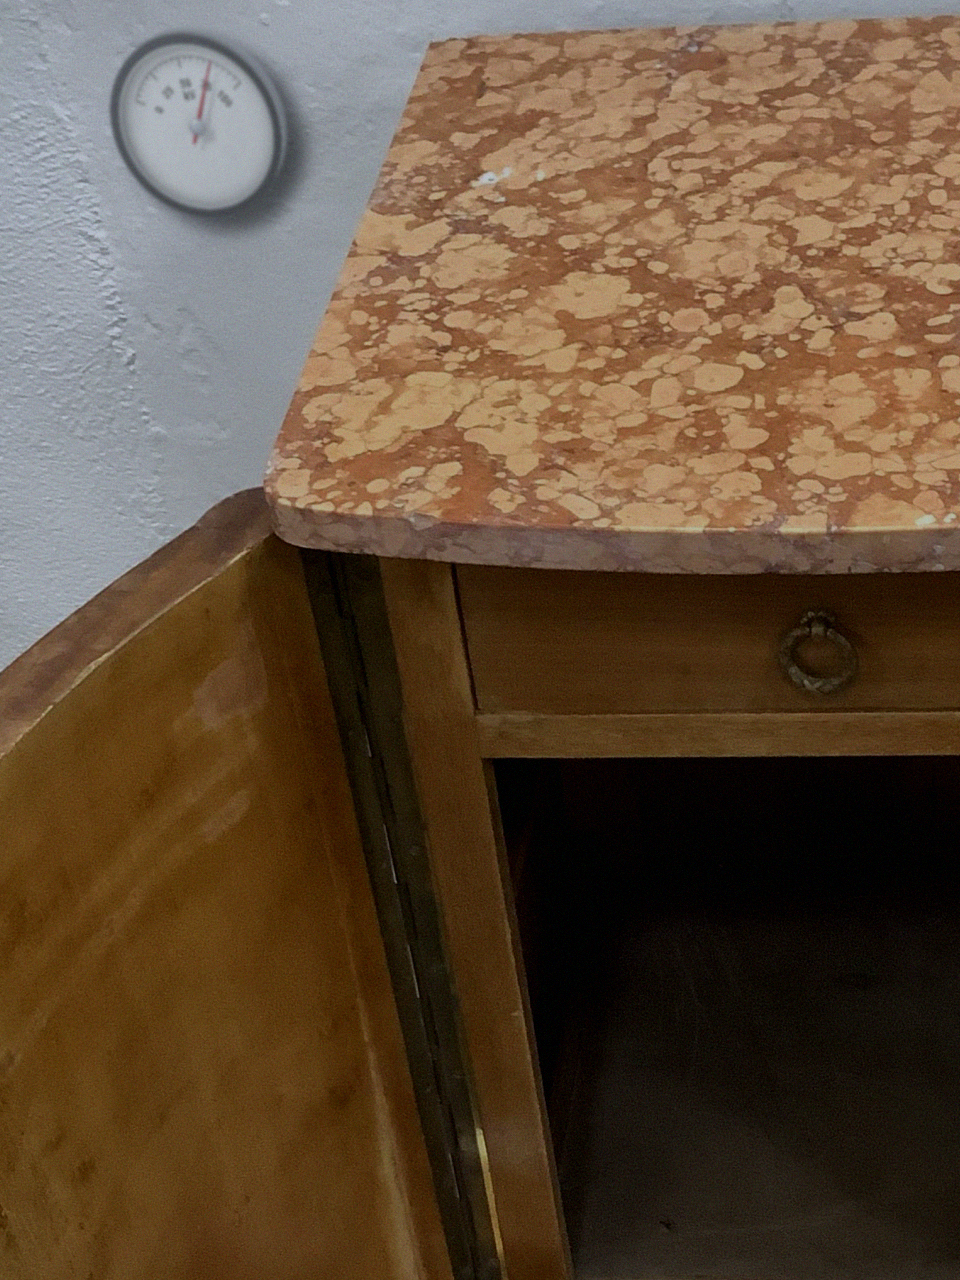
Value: 75kV
